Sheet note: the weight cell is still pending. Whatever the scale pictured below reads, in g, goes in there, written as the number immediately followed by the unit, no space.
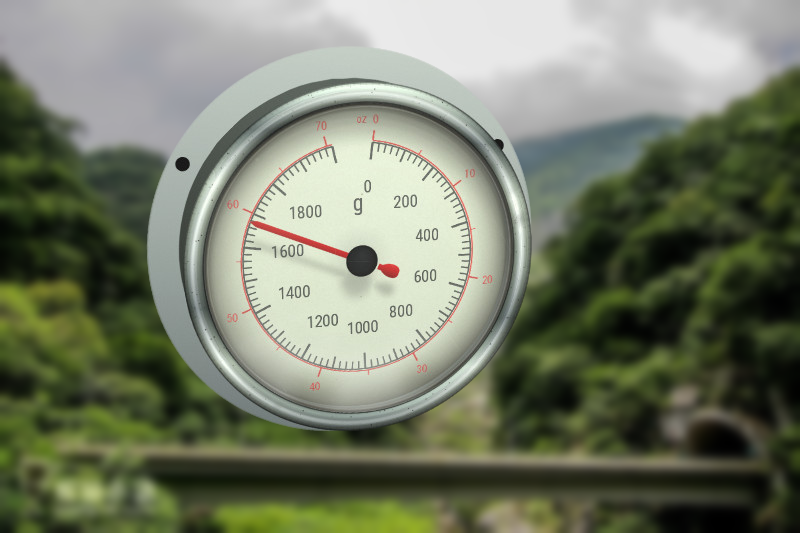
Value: 1680g
